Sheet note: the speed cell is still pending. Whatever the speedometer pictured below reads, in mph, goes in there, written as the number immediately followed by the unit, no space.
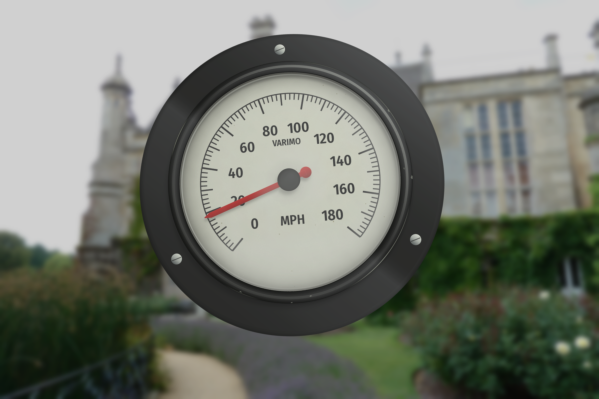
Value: 18mph
